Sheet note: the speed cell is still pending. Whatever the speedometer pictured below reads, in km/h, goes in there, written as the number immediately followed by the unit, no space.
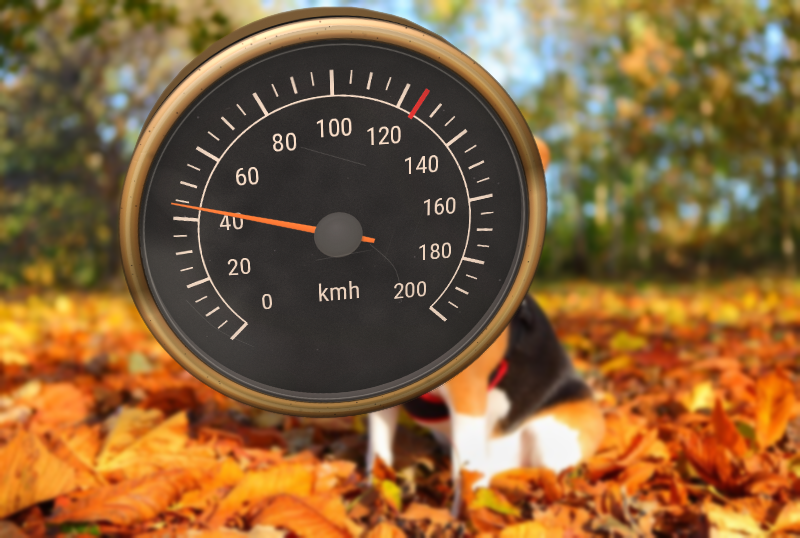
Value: 45km/h
